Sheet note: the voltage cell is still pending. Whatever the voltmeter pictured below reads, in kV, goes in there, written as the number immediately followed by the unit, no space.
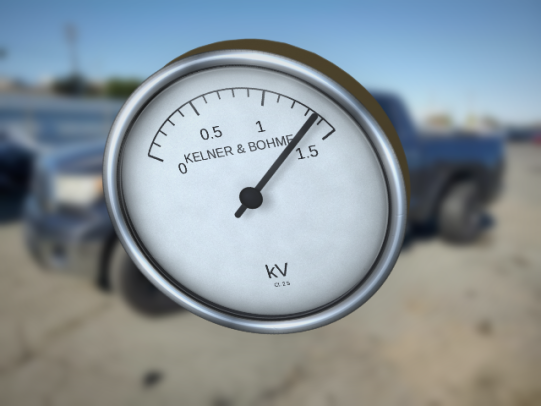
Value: 1.35kV
